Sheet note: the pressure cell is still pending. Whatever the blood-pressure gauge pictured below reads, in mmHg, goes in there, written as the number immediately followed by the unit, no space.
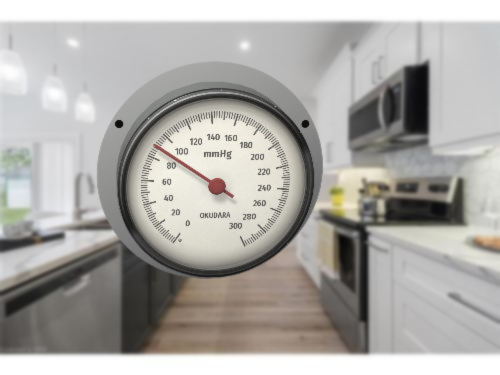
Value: 90mmHg
